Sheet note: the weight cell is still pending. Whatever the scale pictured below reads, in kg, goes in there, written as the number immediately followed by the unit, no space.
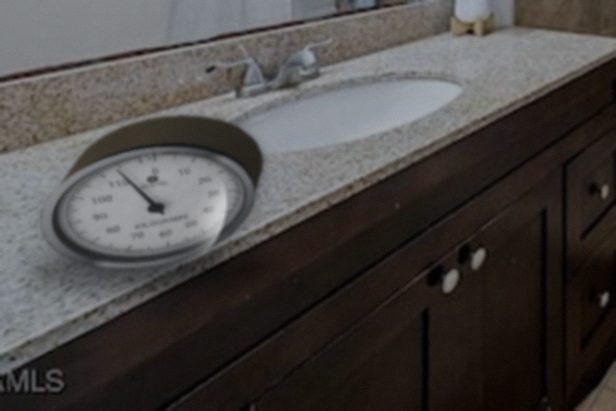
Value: 115kg
